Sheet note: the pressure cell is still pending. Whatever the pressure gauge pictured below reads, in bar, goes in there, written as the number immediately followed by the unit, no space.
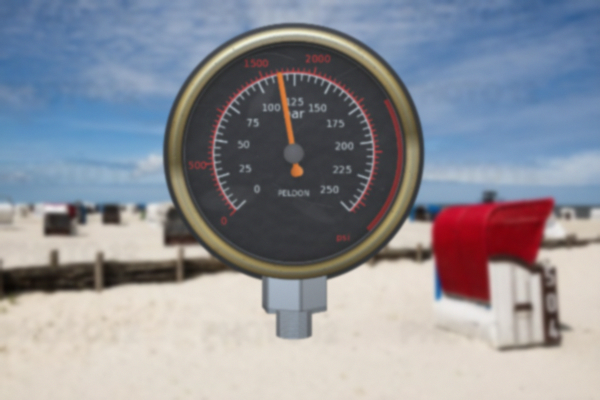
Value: 115bar
